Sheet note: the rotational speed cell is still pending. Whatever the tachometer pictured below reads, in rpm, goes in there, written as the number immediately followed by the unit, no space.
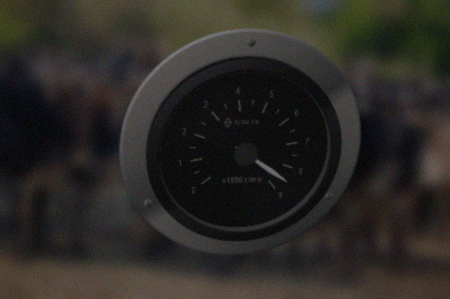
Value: 8500rpm
